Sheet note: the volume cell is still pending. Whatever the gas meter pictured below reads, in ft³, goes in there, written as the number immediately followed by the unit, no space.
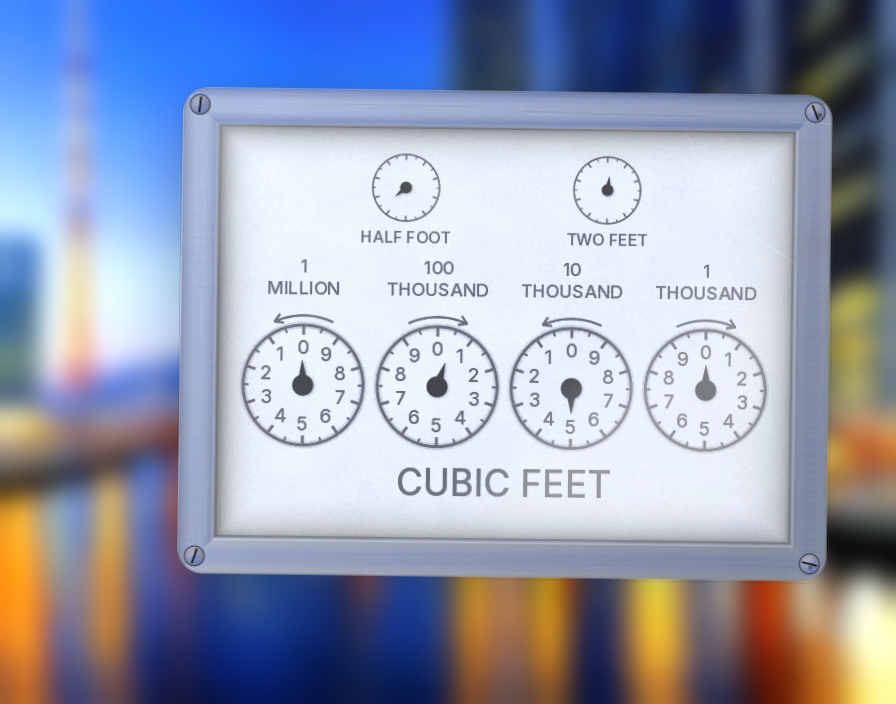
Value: 5000ft³
